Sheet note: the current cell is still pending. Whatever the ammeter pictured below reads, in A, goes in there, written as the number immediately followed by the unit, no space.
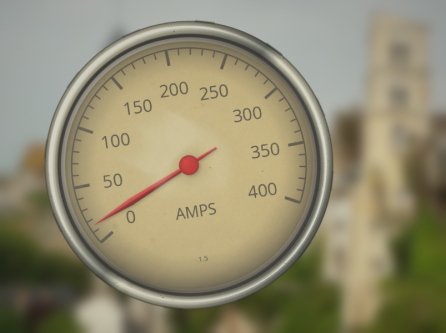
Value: 15A
